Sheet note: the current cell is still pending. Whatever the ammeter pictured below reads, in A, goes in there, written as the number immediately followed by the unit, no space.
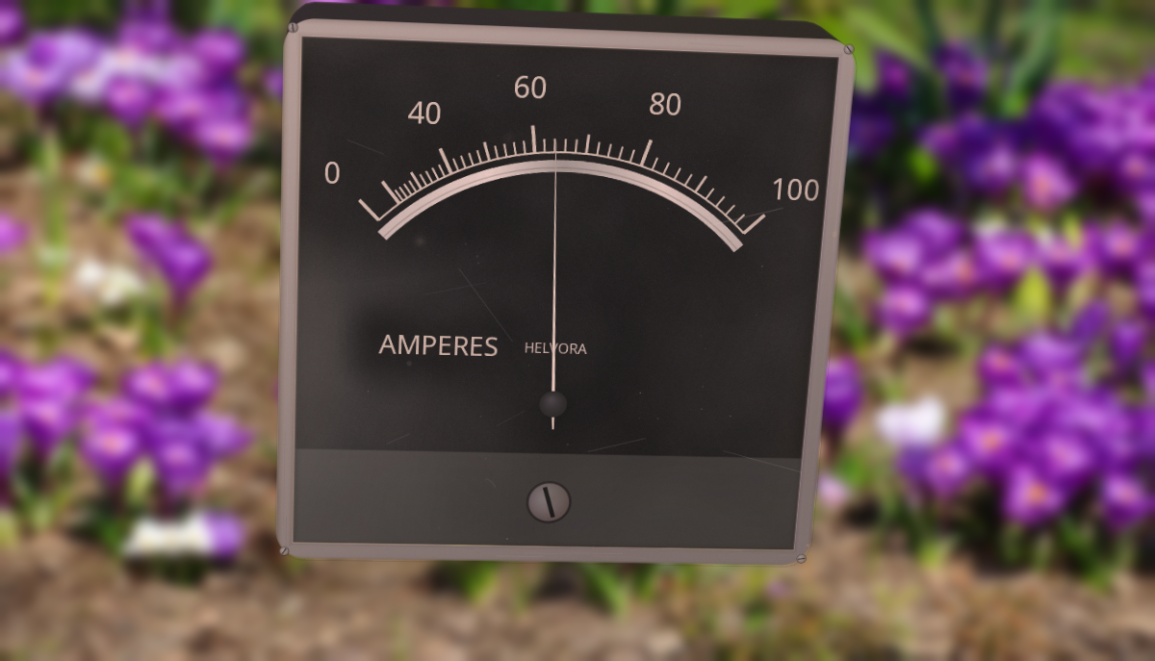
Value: 64A
